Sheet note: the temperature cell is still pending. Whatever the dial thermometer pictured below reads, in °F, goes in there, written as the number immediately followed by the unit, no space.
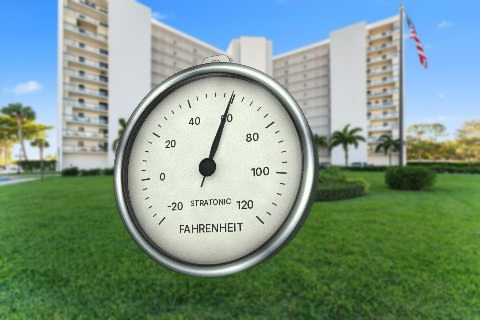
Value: 60°F
